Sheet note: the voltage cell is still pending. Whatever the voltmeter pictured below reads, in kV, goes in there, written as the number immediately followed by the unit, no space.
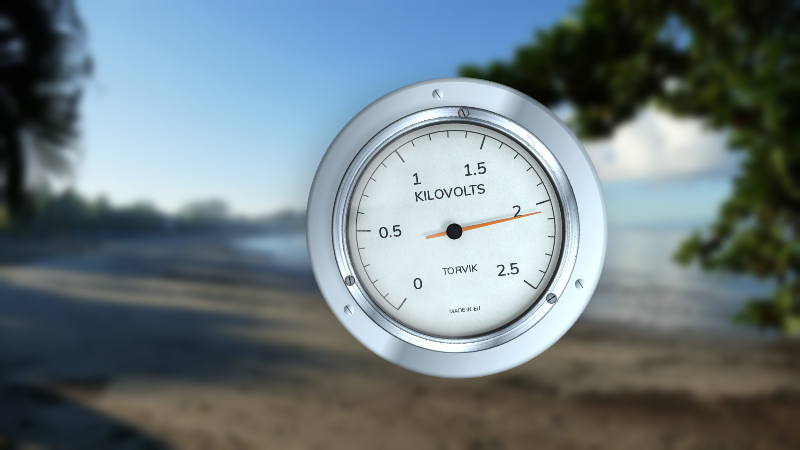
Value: 2.05kV
